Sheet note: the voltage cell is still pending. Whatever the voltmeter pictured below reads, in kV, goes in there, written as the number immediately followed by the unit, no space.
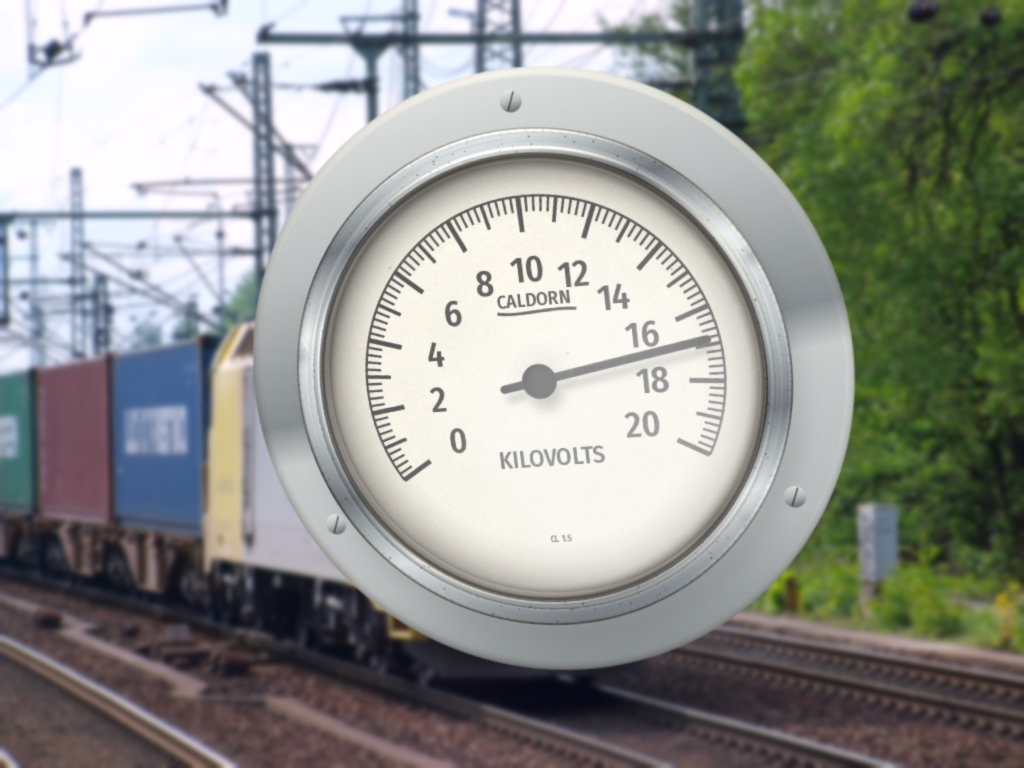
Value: 16.8kV
